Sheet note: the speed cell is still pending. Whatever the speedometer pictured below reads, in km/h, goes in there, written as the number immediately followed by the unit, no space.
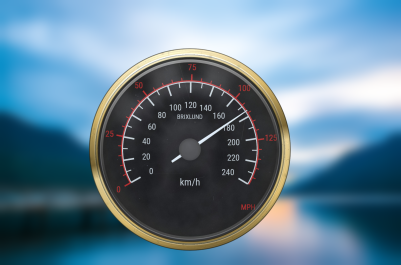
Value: 175km/h
